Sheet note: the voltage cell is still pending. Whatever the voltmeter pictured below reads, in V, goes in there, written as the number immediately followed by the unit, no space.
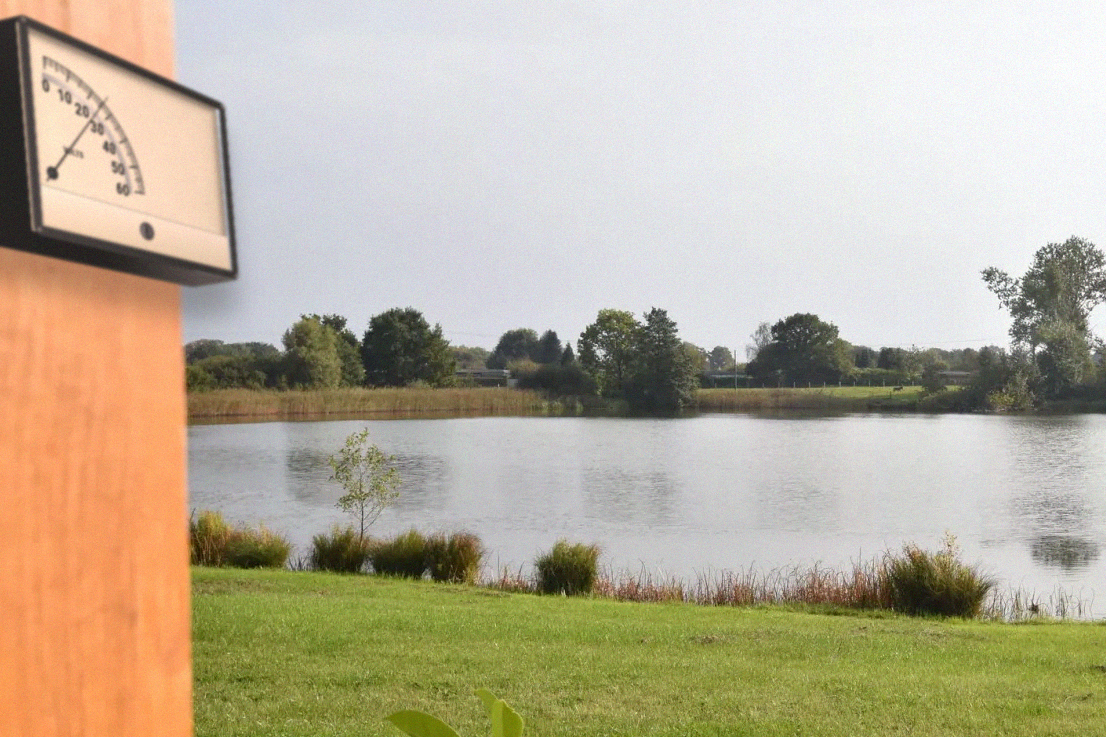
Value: 25V
